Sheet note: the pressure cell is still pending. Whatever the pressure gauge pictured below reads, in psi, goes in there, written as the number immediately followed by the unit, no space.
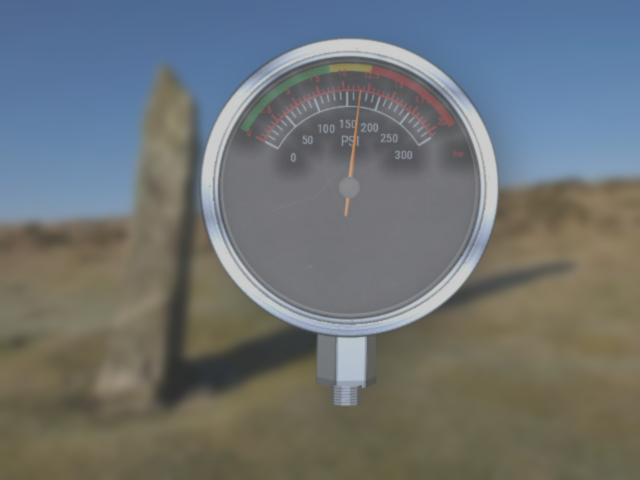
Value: 170psi
